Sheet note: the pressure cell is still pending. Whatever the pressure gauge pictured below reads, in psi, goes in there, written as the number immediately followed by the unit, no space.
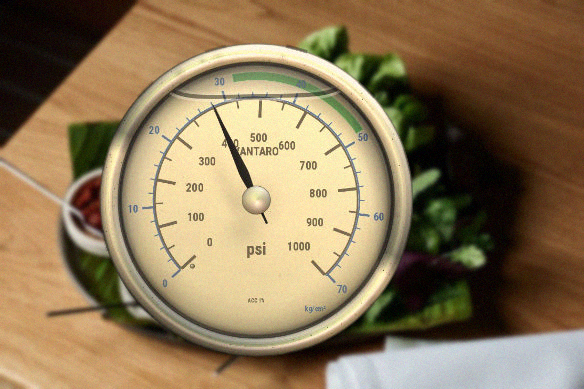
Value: 400psi
